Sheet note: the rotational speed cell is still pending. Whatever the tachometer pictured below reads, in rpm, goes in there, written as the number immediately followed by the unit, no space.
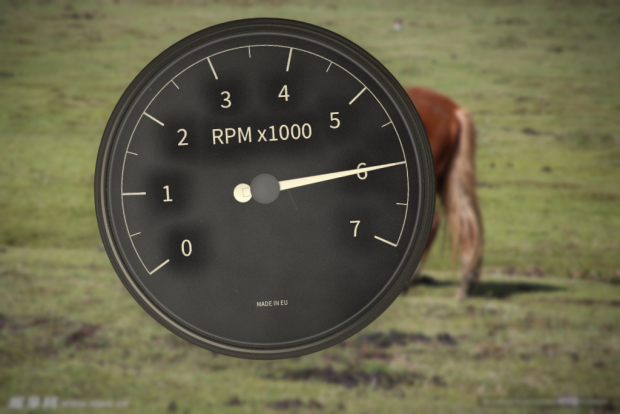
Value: 6000rpm
